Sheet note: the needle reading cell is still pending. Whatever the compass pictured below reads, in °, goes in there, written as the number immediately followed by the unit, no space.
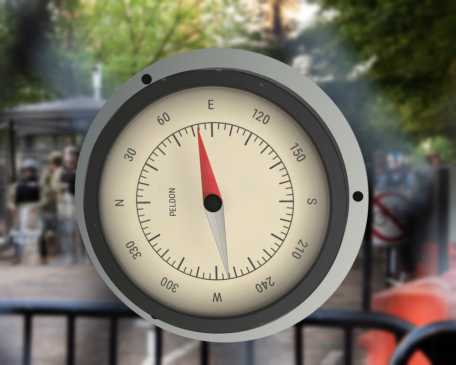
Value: 80°
